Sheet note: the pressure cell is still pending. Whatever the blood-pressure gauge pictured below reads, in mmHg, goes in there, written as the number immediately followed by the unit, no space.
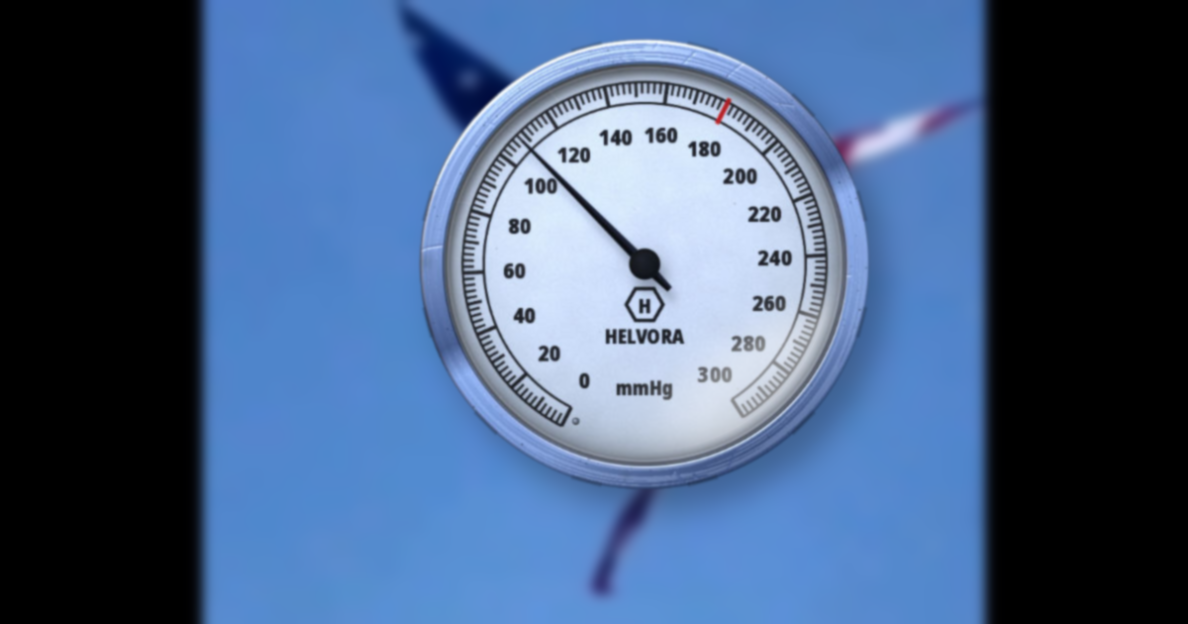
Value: 108mmHg
